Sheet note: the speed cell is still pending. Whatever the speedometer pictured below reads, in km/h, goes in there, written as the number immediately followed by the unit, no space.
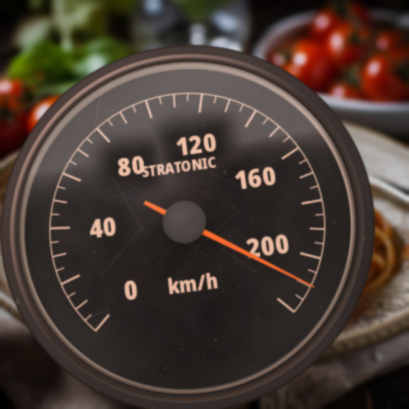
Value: 210km/h
